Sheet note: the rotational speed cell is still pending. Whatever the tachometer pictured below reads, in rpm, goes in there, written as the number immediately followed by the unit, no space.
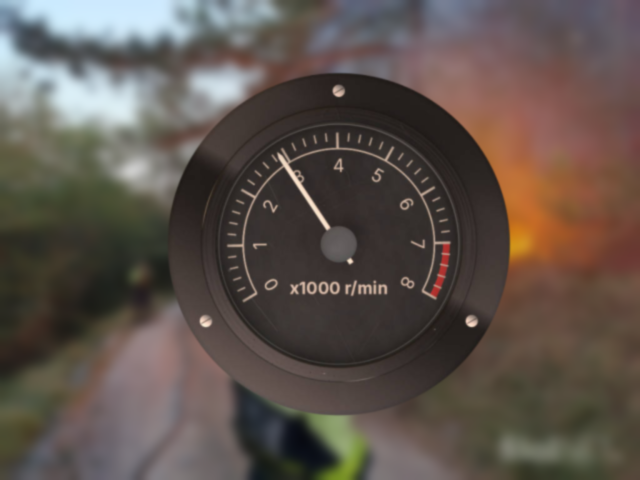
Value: 2900rpm
